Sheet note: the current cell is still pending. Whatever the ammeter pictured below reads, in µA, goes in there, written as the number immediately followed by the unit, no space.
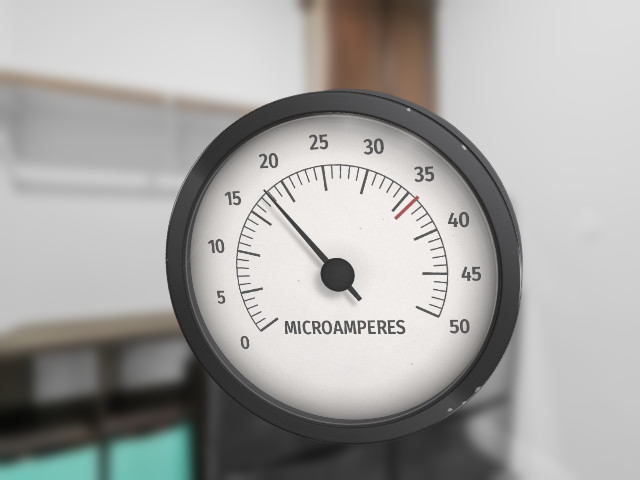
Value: 18µA
